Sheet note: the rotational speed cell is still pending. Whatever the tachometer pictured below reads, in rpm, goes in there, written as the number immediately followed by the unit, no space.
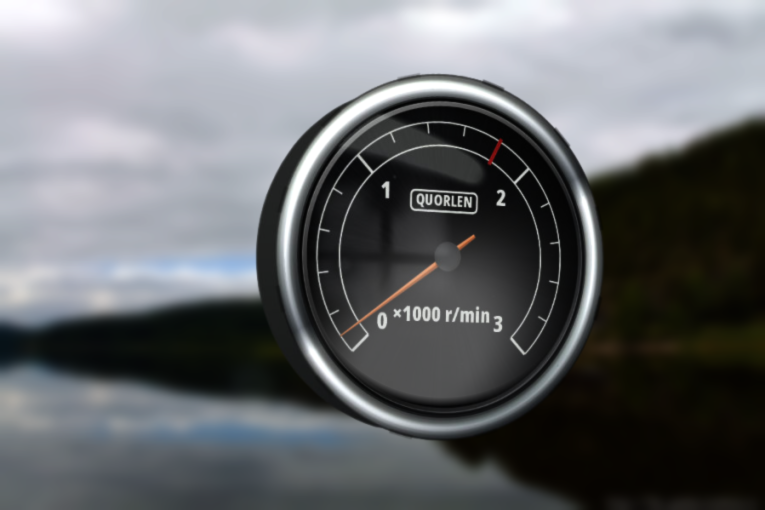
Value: 100rpm
